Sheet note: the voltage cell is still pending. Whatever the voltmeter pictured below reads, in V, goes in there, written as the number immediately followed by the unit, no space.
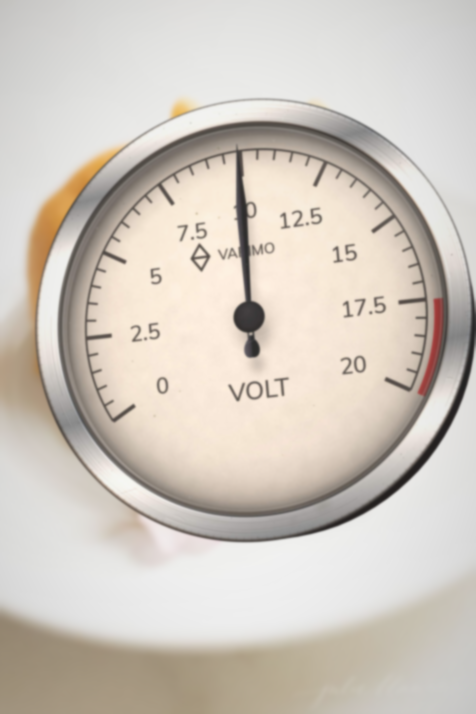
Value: 10V
